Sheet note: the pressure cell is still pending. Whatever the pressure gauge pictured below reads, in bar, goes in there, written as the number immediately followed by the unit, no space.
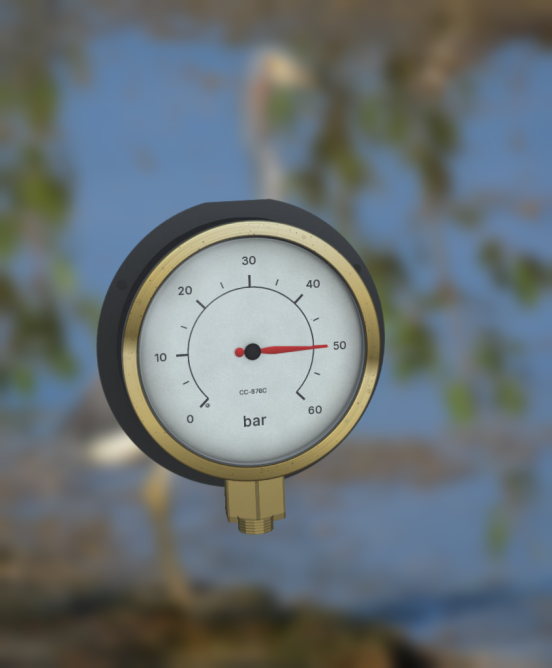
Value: 50bar
